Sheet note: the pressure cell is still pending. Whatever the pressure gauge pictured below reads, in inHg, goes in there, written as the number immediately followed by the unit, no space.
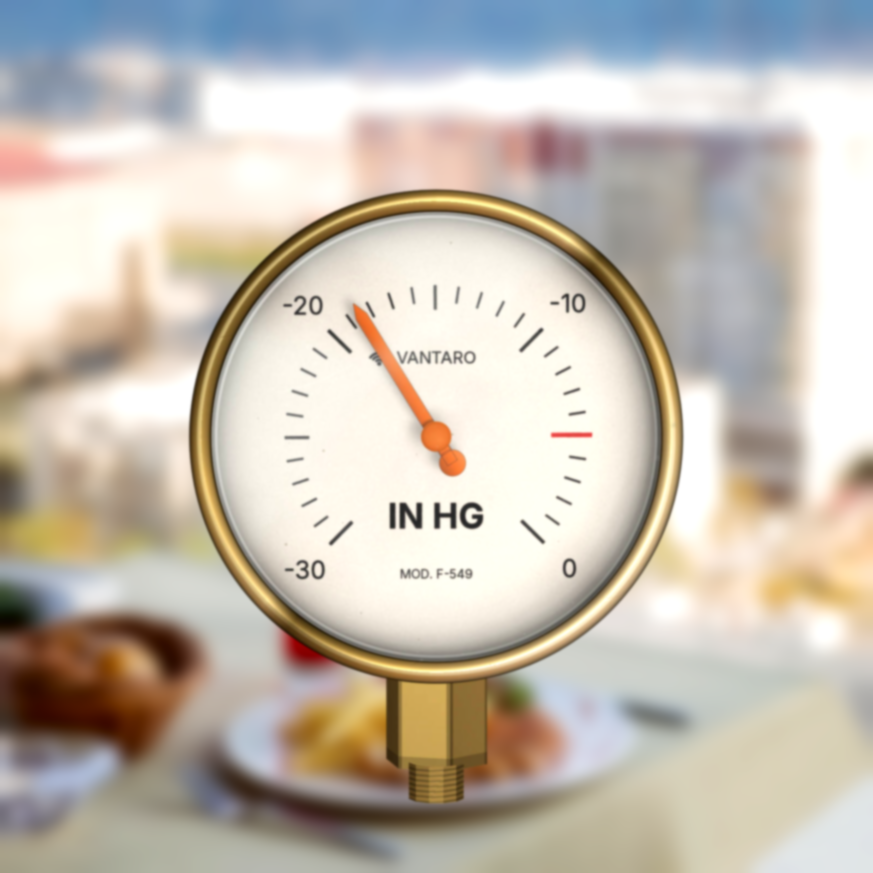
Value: -18.5inHg
